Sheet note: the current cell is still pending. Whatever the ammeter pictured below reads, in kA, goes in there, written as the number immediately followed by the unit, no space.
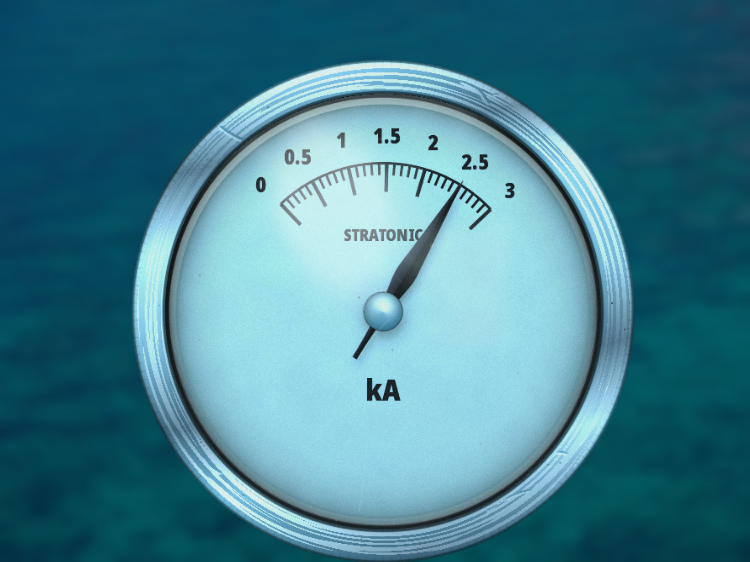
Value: 2.5kA
